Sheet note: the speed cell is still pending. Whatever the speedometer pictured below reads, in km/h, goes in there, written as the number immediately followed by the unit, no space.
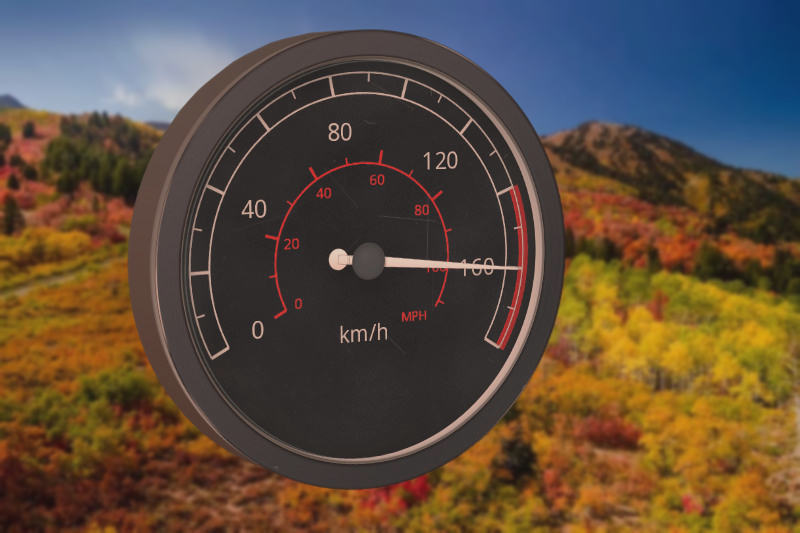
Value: 160km/h
